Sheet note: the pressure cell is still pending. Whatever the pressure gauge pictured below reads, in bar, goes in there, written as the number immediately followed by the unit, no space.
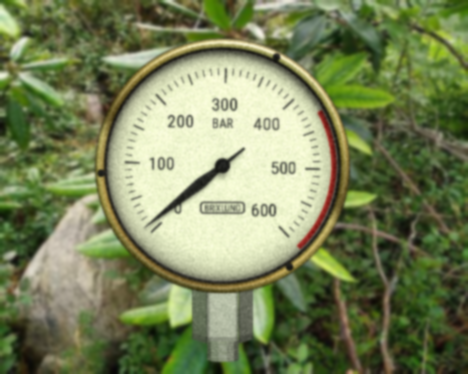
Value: 10bar
